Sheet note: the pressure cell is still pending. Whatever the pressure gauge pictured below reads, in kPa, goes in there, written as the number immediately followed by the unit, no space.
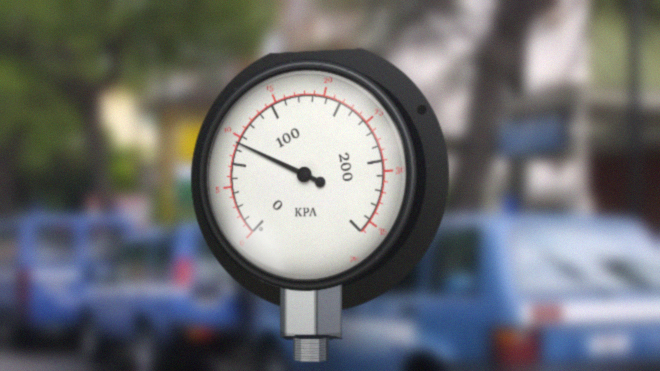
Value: 65kPa
